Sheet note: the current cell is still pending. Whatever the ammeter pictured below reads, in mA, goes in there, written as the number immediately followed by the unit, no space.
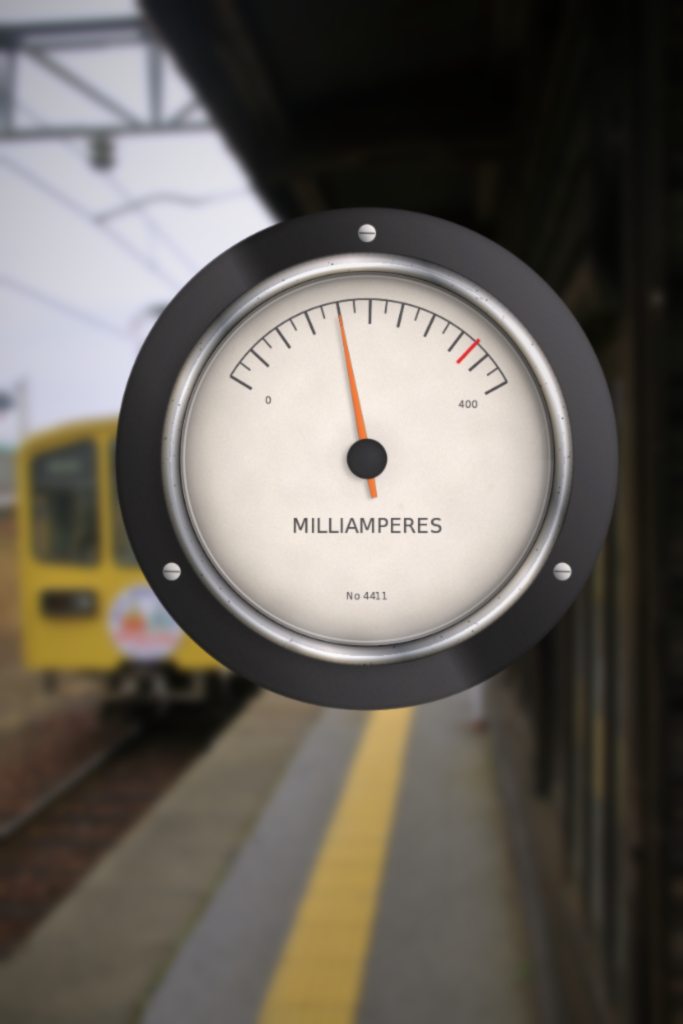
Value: 160mA
